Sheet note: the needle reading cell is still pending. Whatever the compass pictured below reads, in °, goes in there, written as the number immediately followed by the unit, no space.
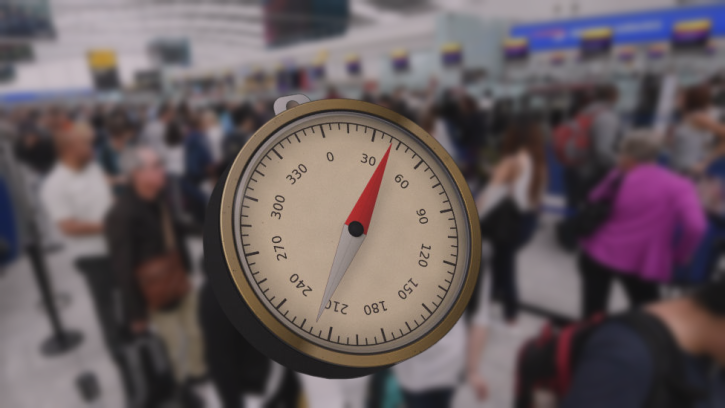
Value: 40°
